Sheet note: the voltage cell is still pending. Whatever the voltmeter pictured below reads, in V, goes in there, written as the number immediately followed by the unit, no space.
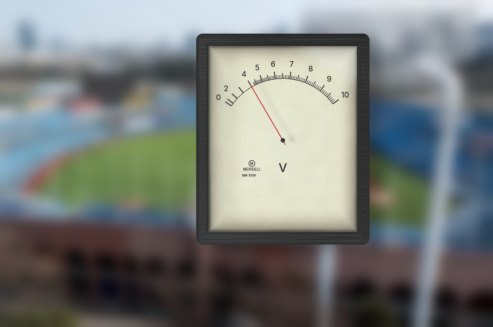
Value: 4V
